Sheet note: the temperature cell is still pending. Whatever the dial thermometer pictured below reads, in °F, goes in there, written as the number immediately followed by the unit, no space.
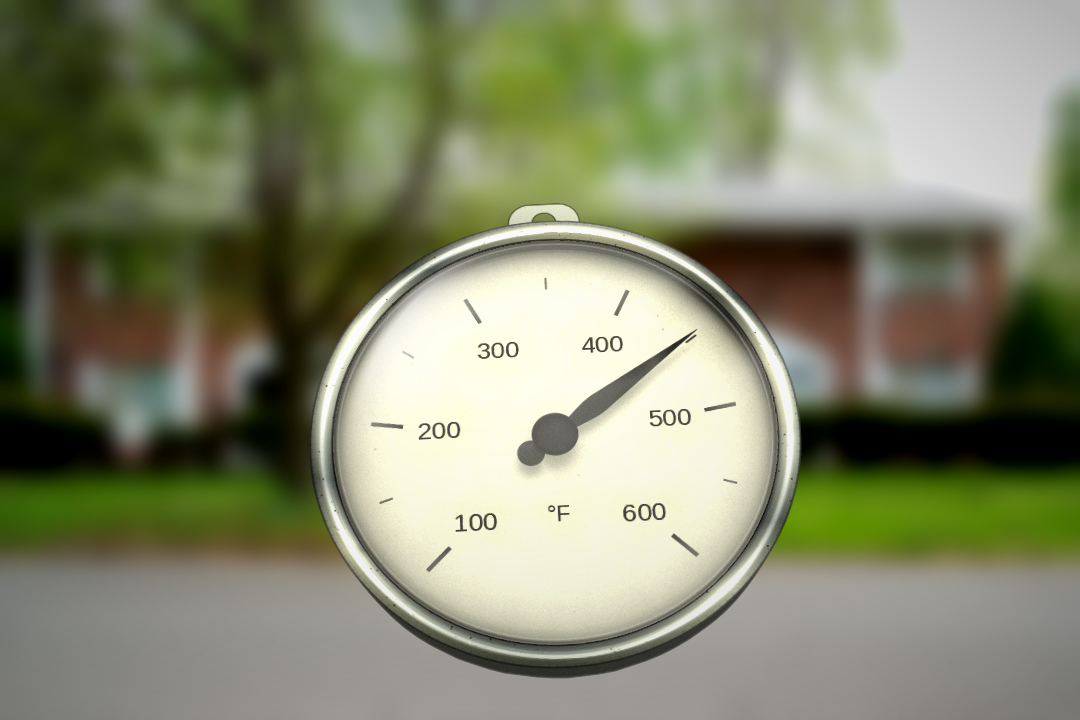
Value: 450°F
